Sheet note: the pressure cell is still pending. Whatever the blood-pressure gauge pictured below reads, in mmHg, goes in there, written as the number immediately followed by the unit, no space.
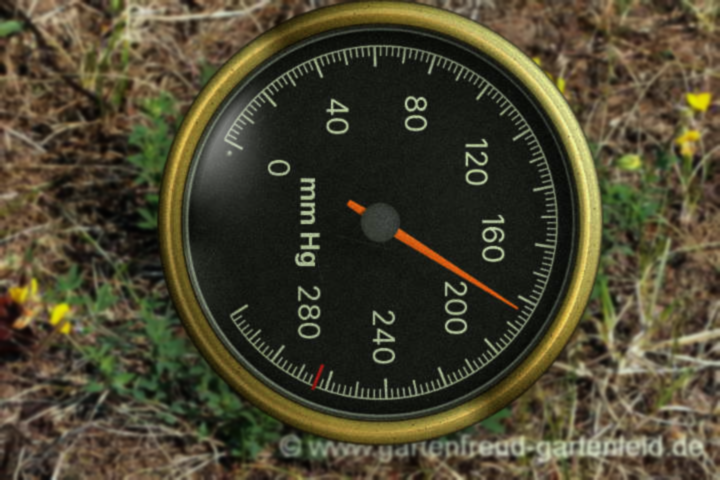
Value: 184mmHg
